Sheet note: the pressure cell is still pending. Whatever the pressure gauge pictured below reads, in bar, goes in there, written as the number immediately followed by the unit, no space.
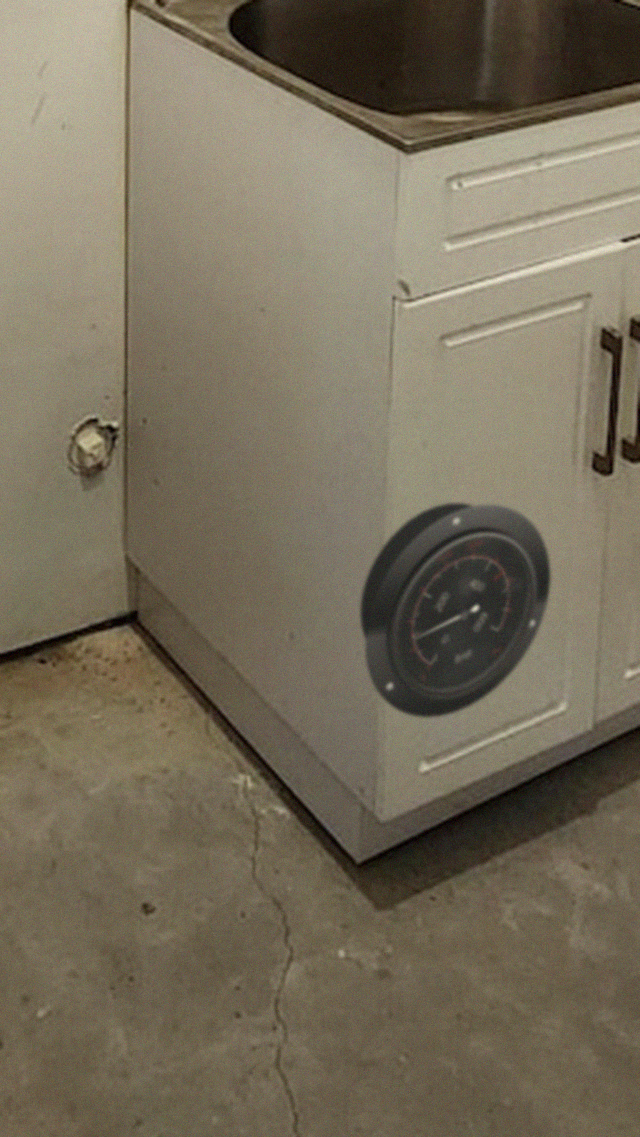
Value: 100bar
